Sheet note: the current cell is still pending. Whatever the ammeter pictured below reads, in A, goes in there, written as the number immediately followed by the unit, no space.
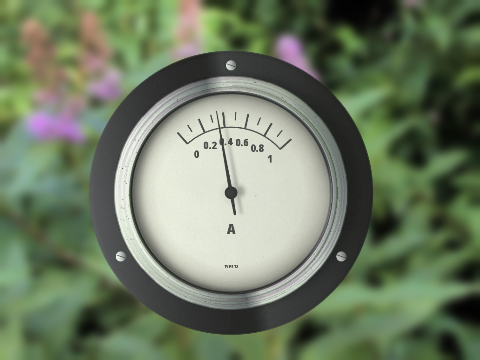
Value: 0.35A
